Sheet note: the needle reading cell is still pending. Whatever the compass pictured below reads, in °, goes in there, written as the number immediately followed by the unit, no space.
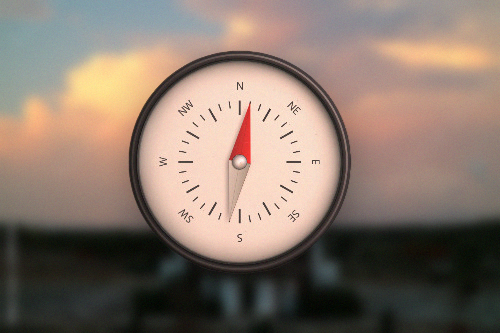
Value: 10°
